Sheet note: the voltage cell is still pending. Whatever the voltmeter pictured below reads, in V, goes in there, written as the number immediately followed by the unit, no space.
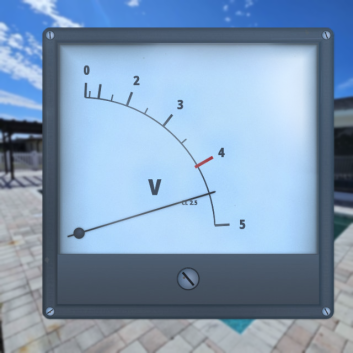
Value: 4.5V
